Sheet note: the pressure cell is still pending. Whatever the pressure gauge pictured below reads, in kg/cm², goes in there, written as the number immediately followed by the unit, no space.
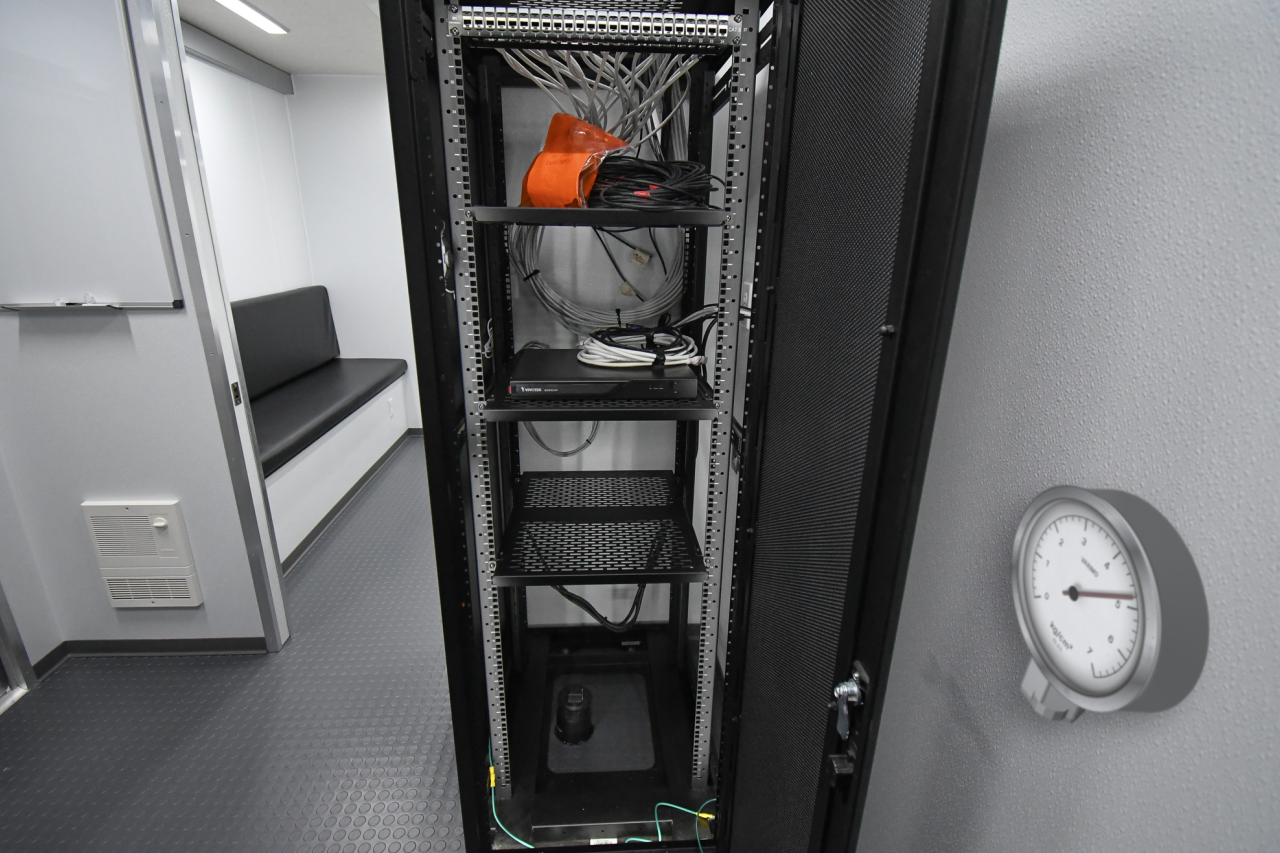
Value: 4.8kg/cm²
